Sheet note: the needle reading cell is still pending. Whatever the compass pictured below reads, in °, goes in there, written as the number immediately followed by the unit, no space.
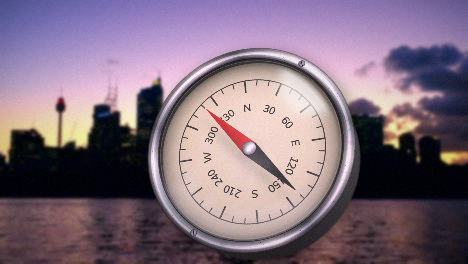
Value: 320°
